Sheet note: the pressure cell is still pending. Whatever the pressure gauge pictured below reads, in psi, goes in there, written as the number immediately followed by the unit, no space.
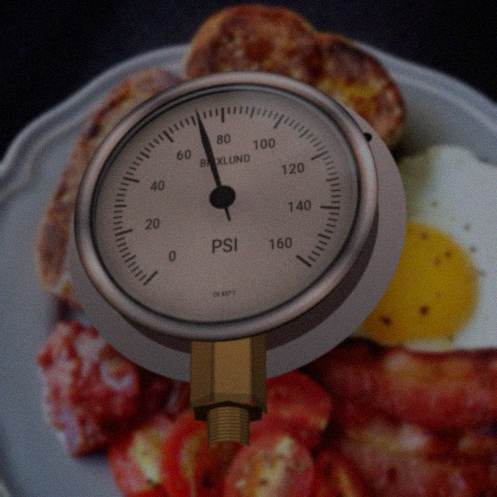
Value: 72psi
